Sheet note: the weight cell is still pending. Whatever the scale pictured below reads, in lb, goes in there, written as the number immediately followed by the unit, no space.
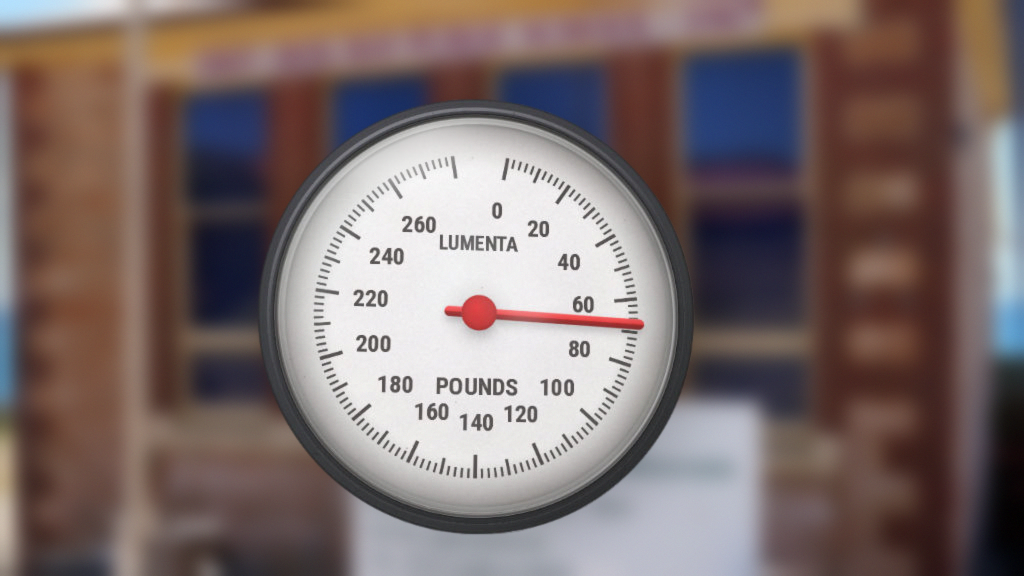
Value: 68lb
